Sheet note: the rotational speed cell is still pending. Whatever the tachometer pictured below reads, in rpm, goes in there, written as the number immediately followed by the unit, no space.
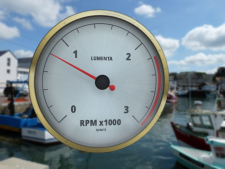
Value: 800rpm
